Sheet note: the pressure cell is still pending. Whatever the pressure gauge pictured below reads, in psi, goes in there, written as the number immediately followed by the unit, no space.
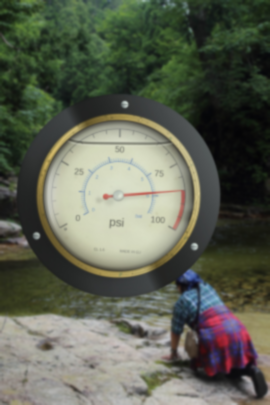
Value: 85psi
